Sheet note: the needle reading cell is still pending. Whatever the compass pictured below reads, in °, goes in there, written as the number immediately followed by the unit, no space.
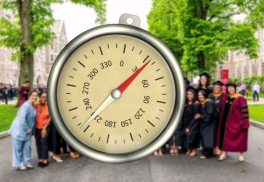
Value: 35°
